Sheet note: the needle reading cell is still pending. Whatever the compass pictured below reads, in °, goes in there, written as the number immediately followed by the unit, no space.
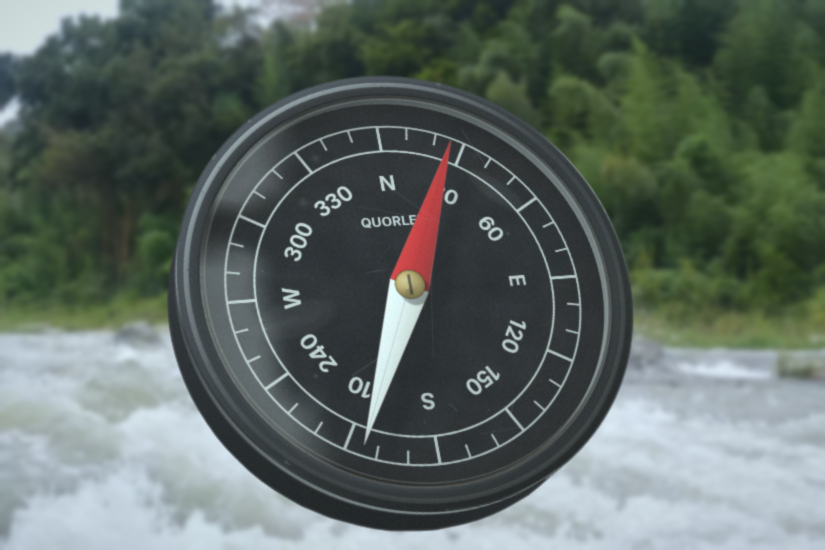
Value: 25°
